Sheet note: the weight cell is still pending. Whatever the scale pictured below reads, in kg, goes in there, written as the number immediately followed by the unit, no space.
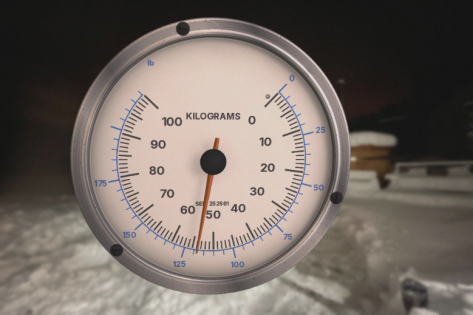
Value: 54kg
